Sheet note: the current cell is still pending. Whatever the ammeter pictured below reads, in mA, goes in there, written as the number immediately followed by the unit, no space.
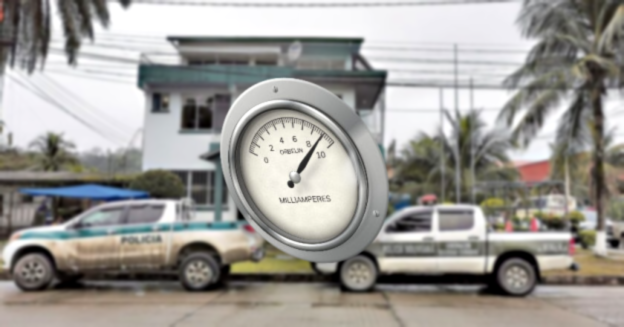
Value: 9mA
